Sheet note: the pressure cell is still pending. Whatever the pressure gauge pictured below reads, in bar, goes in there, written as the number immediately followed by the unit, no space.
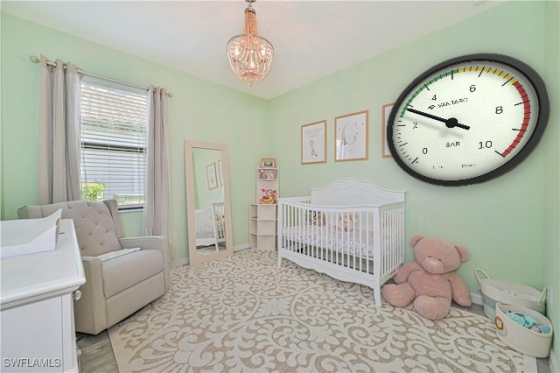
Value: 2.8bar
